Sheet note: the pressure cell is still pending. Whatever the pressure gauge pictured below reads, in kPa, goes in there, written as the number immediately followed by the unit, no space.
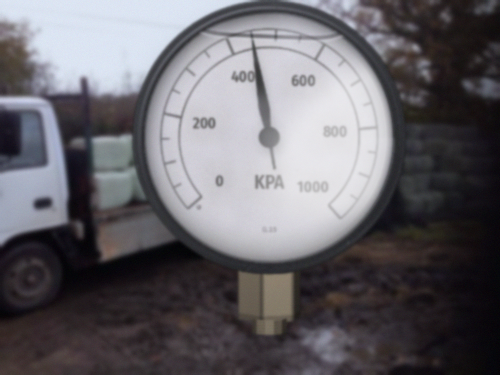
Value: 450kPa
